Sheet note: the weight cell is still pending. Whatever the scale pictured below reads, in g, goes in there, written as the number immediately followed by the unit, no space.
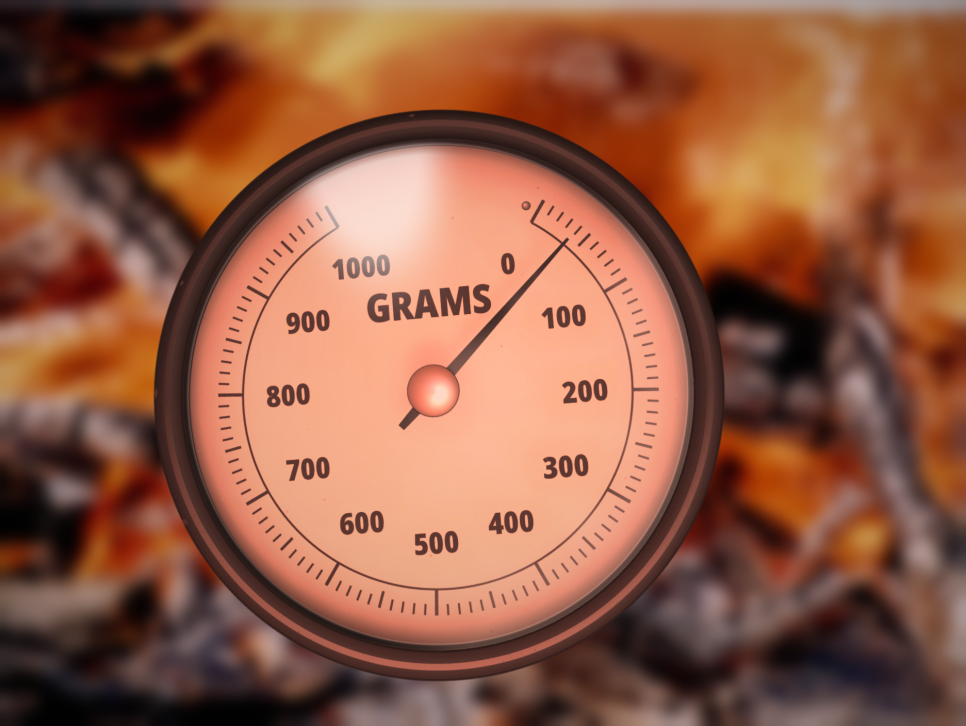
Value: 40g
